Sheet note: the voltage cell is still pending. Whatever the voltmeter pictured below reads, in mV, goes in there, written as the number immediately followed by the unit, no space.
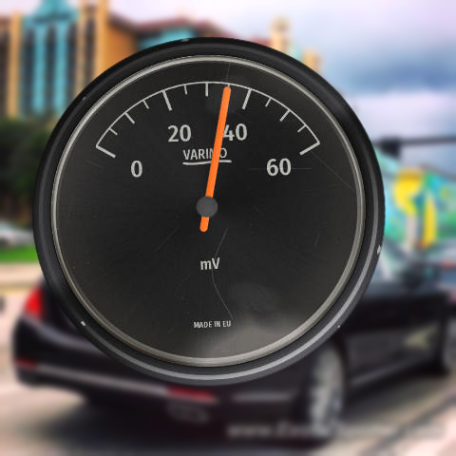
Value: 35mV
